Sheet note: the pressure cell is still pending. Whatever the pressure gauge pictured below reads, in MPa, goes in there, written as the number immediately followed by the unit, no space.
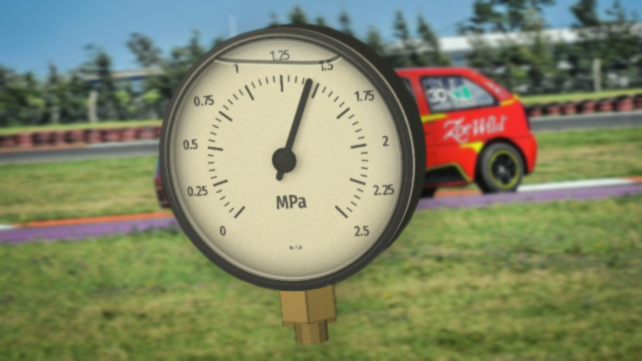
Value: 1.45MPa
